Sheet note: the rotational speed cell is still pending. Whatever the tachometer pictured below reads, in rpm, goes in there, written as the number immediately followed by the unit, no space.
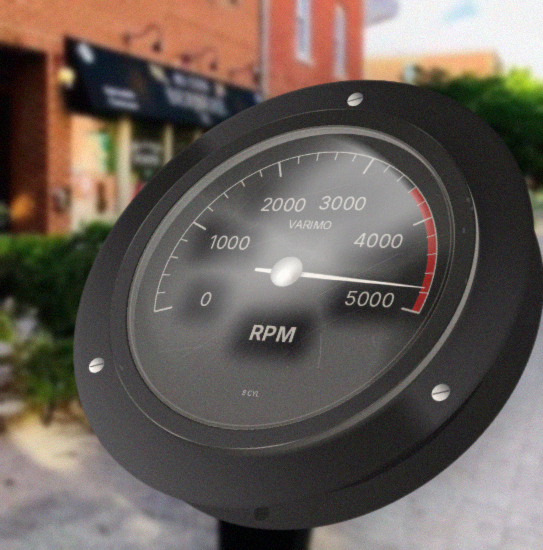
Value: 4800rpm
